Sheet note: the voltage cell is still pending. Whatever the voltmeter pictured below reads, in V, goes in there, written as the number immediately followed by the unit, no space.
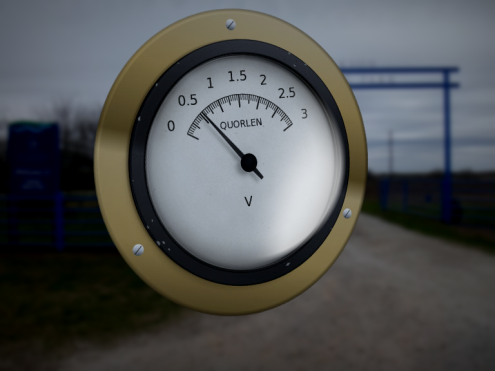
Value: 0.5V
